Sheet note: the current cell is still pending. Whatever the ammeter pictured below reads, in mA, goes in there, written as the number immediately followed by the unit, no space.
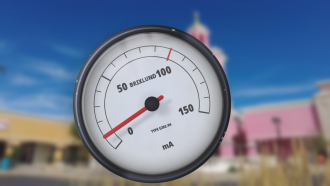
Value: 10mA
